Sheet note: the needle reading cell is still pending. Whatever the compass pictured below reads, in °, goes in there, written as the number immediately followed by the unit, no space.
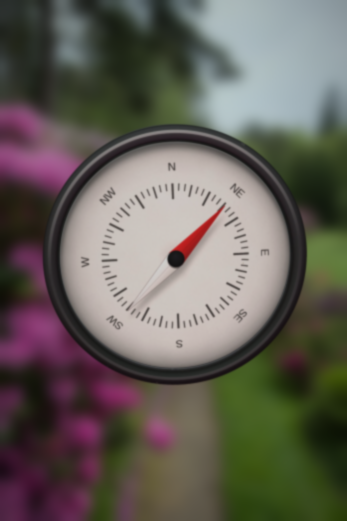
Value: 45°
